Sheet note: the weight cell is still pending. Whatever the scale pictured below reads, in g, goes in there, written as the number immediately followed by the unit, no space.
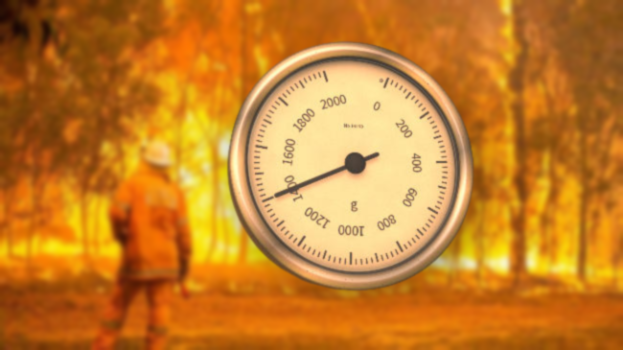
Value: 1400g
